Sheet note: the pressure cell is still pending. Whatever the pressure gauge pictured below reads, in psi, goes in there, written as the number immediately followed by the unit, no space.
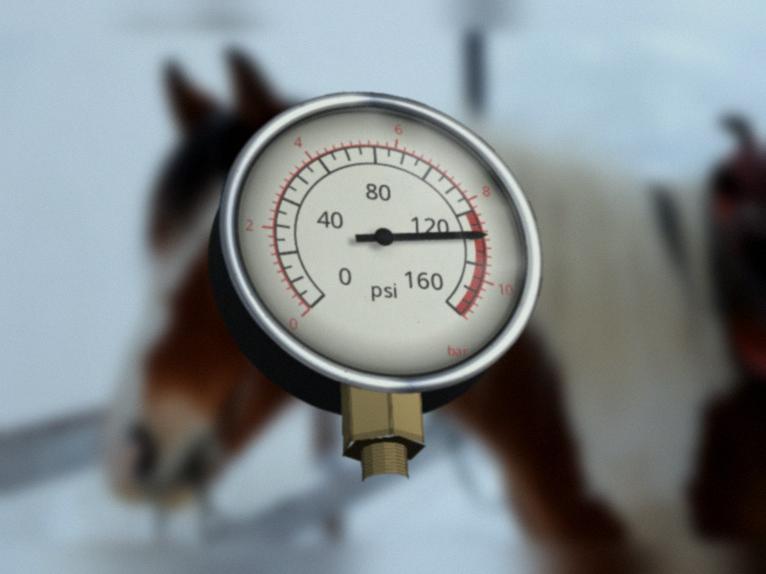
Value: 130psi
